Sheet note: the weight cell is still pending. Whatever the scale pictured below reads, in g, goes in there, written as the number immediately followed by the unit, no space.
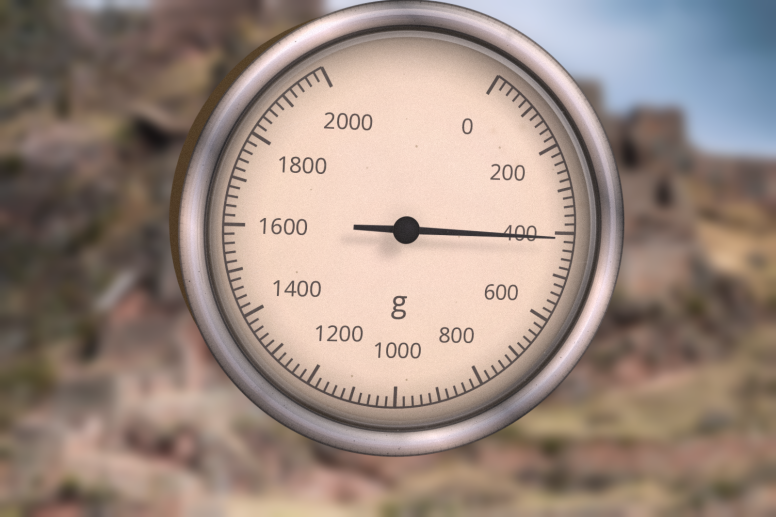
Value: 410g
